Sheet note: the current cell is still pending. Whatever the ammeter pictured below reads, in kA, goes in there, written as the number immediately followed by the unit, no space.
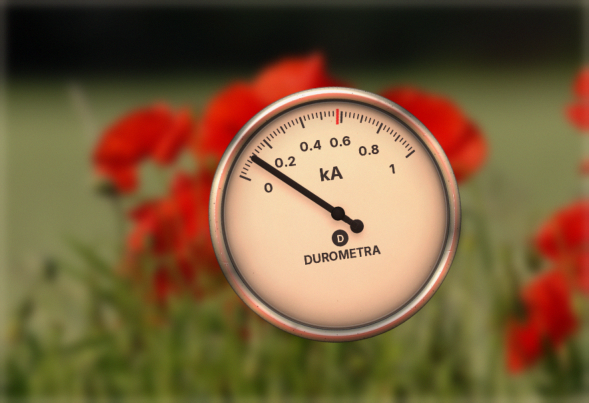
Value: 0.1kA
